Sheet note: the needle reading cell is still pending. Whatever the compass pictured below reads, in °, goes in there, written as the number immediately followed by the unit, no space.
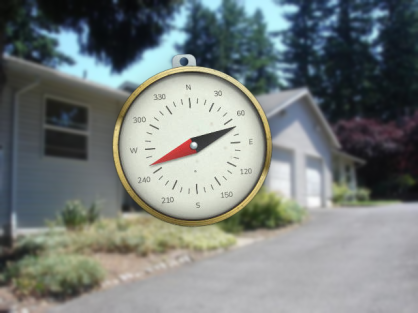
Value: 250°
